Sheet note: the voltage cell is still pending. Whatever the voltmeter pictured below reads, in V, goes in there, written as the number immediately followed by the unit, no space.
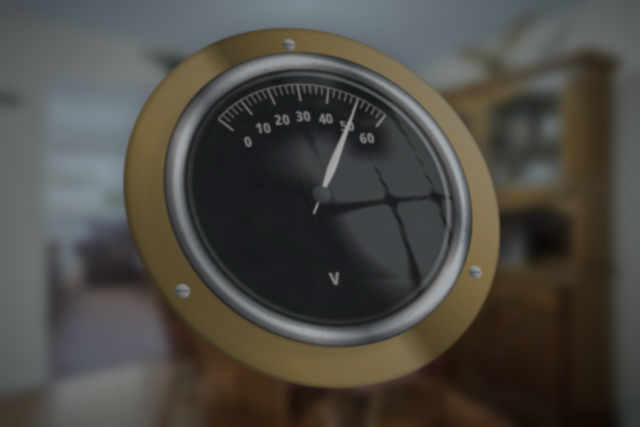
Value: 50V
